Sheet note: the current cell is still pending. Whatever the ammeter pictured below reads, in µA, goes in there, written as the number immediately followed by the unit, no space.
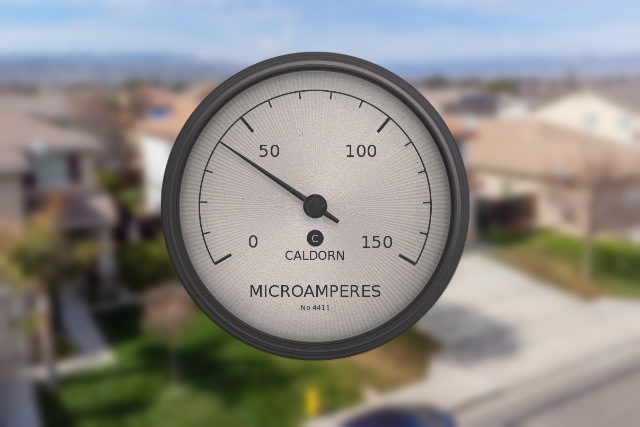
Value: 40µA
